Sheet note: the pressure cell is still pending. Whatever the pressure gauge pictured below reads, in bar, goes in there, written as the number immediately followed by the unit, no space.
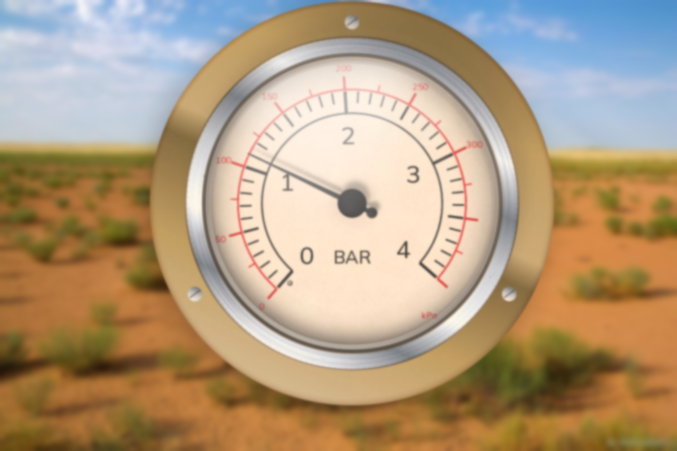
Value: 1.1bar
